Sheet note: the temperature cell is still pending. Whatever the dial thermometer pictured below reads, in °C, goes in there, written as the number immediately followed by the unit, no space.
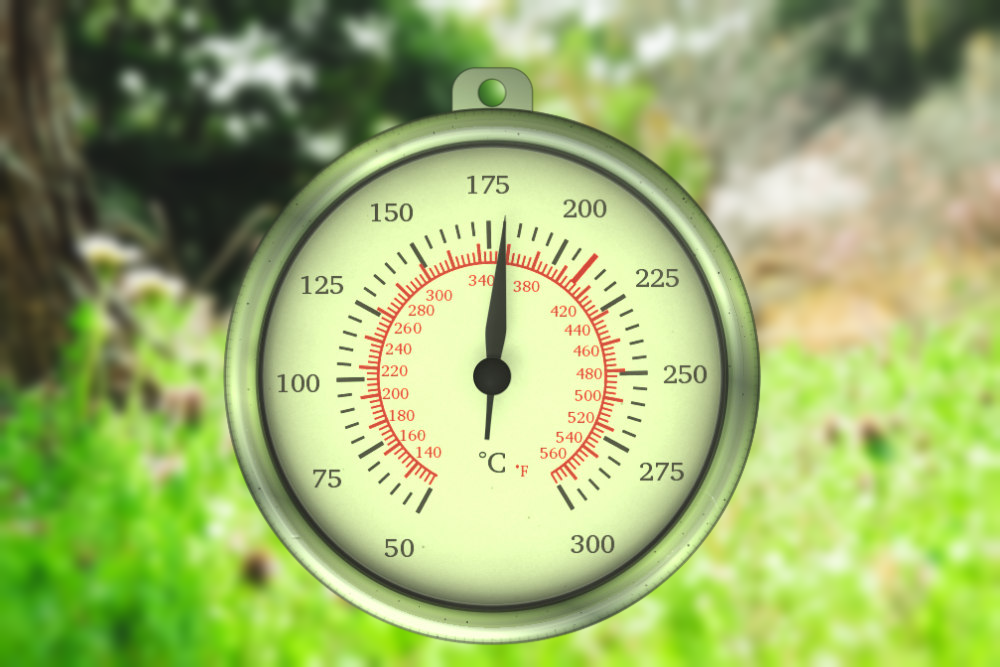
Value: 180°C
